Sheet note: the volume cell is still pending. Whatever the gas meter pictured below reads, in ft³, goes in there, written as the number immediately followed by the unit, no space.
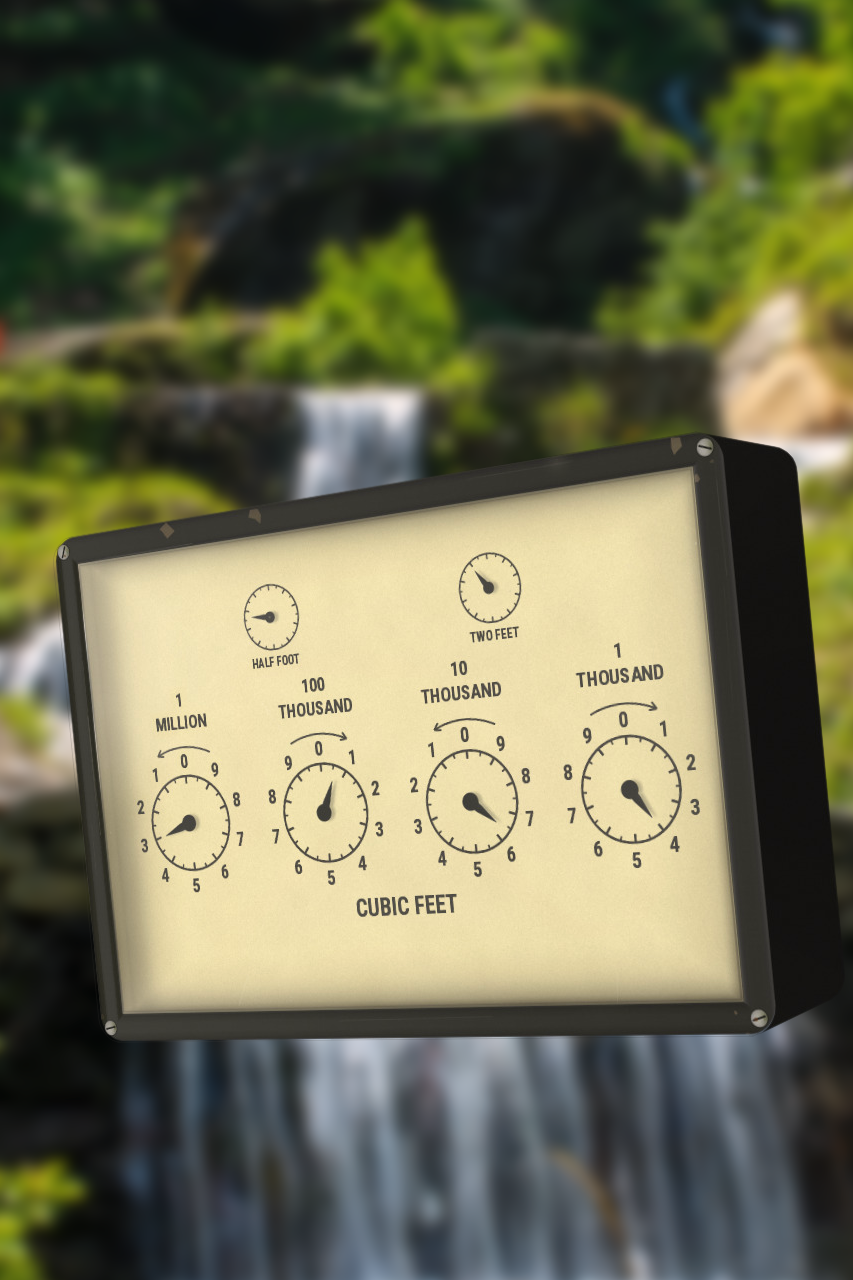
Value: 306400ft³
